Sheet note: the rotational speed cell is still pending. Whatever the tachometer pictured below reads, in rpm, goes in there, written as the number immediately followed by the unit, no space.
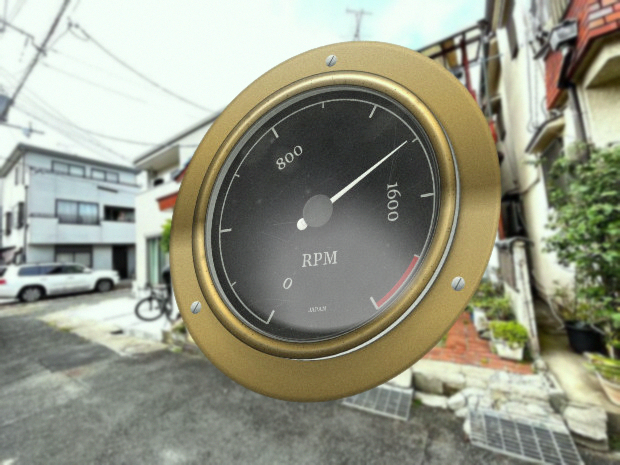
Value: 1400rpm
